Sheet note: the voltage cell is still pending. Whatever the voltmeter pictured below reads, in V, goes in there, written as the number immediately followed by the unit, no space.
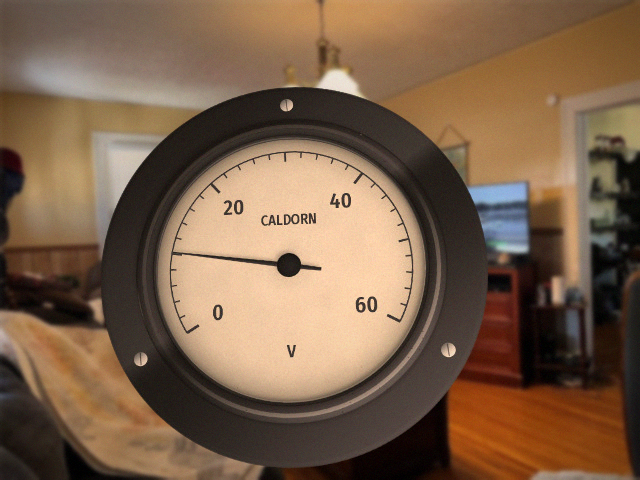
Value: 10V
